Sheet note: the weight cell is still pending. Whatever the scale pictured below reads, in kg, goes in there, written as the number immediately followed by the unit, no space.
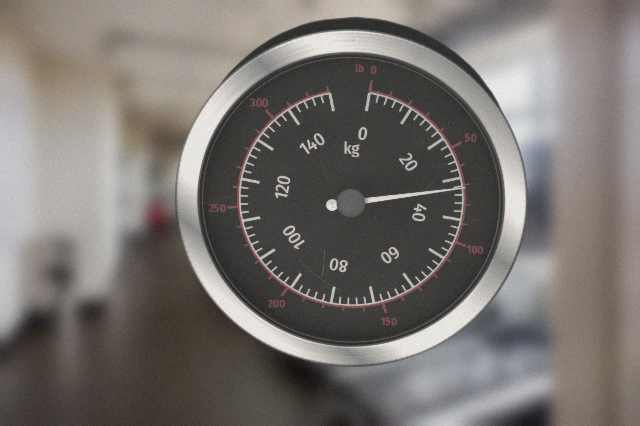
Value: 32kg
